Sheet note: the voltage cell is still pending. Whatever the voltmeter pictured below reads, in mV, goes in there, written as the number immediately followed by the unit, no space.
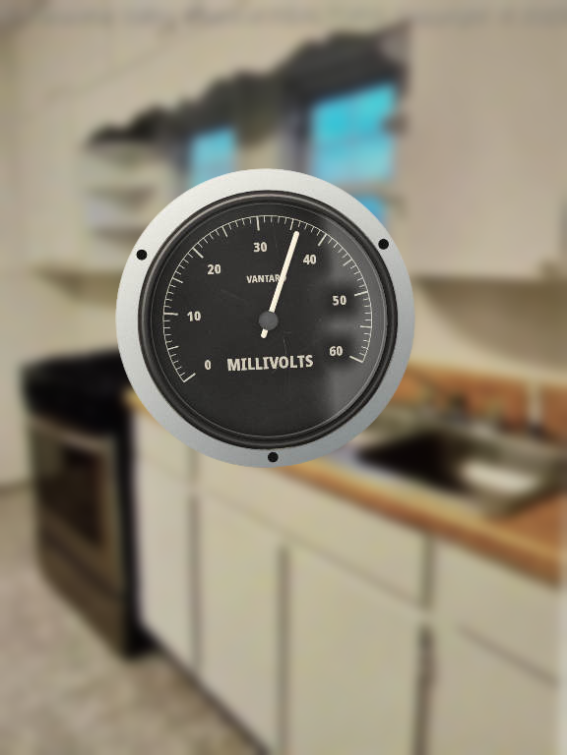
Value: 36mV
